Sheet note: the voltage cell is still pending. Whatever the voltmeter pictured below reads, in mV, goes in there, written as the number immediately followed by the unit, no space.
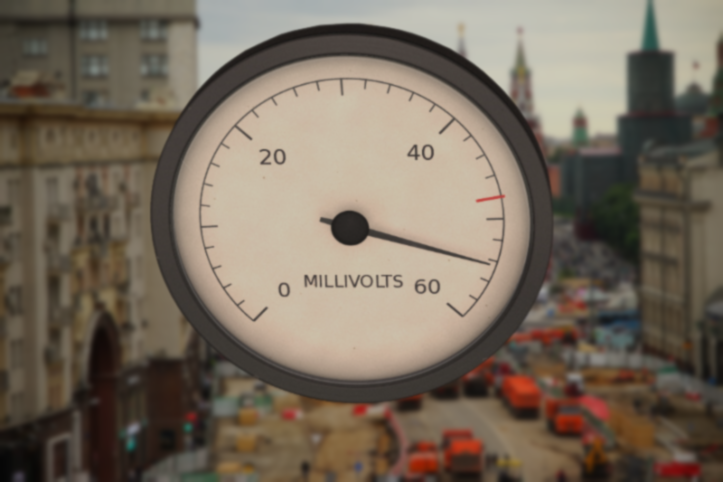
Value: 54mV
